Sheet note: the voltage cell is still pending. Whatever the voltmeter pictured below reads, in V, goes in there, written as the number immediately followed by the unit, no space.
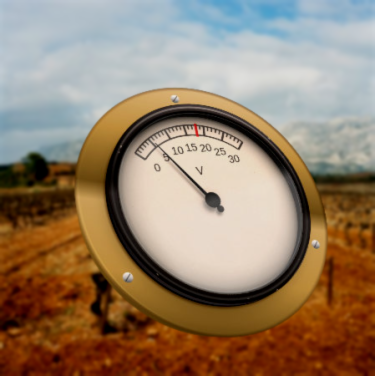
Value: 5V
